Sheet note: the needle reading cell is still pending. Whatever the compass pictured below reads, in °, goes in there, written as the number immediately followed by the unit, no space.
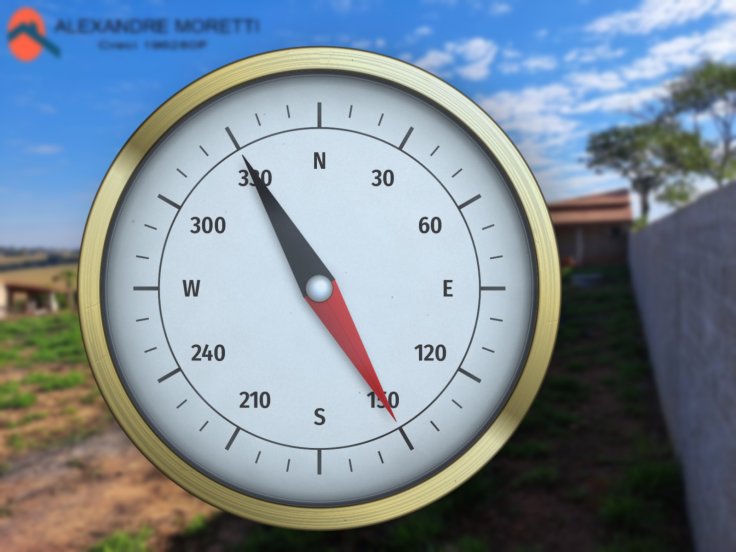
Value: 150°
